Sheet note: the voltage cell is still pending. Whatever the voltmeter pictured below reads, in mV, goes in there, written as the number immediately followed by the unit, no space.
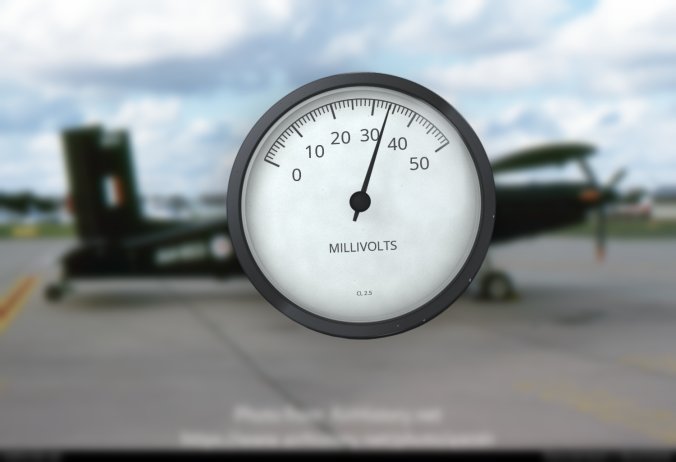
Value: 34mV
